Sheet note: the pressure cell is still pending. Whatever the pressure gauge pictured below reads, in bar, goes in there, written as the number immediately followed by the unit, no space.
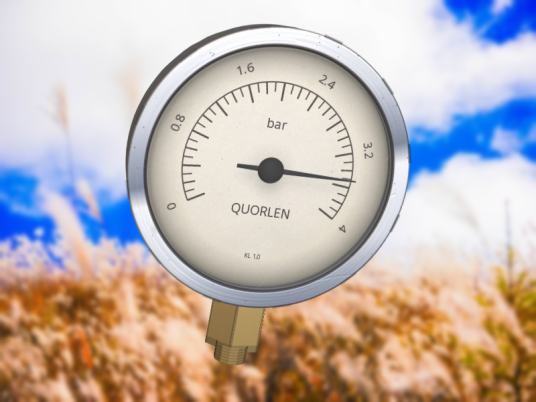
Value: 3.5bar
